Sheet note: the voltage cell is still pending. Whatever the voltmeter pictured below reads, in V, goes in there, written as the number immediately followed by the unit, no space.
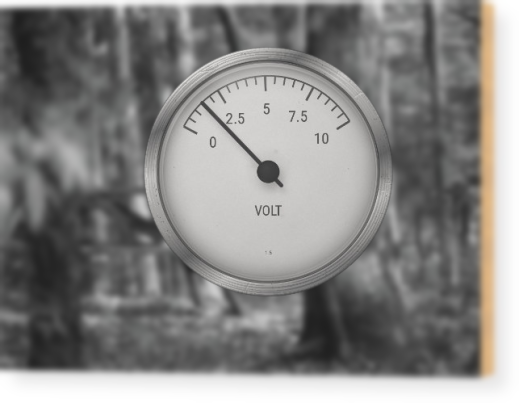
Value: 1.5V
